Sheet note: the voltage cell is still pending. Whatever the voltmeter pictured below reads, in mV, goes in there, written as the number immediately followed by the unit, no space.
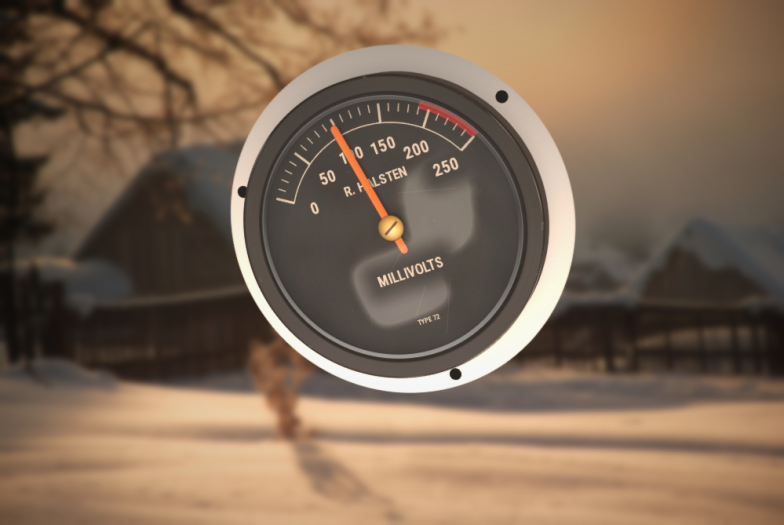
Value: 100mV
